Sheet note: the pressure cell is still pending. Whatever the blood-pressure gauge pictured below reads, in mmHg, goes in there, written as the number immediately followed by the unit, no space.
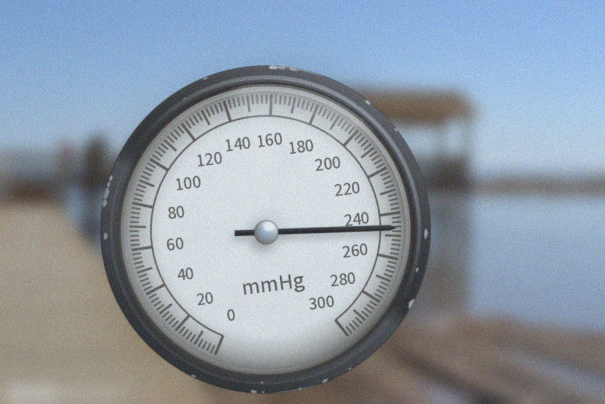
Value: 246mmHg
